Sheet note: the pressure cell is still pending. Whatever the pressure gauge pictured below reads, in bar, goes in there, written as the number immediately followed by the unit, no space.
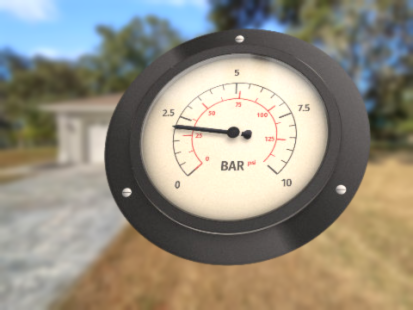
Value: 2bar
